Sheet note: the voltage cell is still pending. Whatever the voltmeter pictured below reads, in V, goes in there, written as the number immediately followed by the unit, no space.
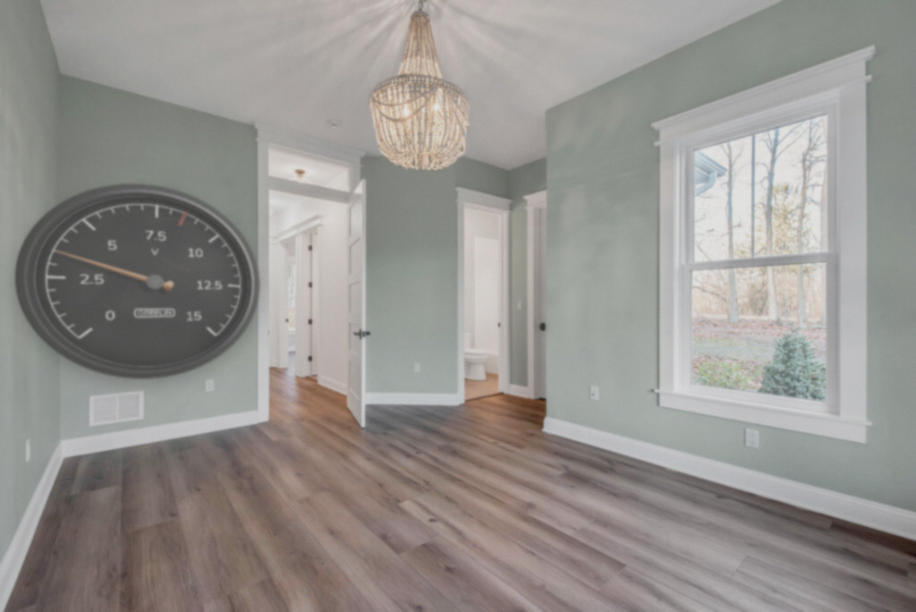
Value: 3.5V
